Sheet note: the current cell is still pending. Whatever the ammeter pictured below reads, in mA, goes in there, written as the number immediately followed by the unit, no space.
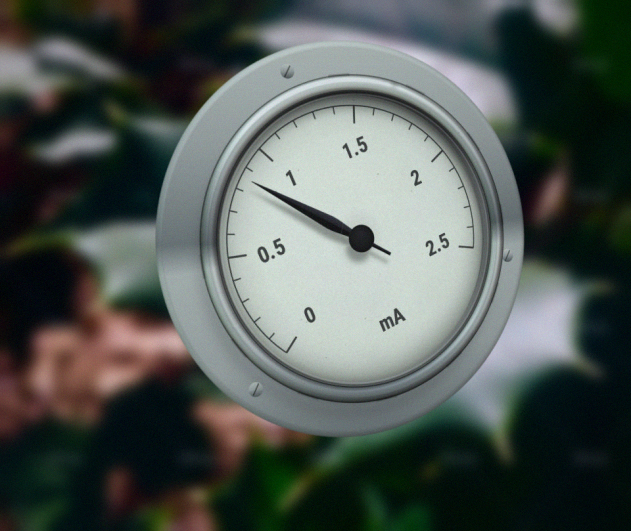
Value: 0.85mA
